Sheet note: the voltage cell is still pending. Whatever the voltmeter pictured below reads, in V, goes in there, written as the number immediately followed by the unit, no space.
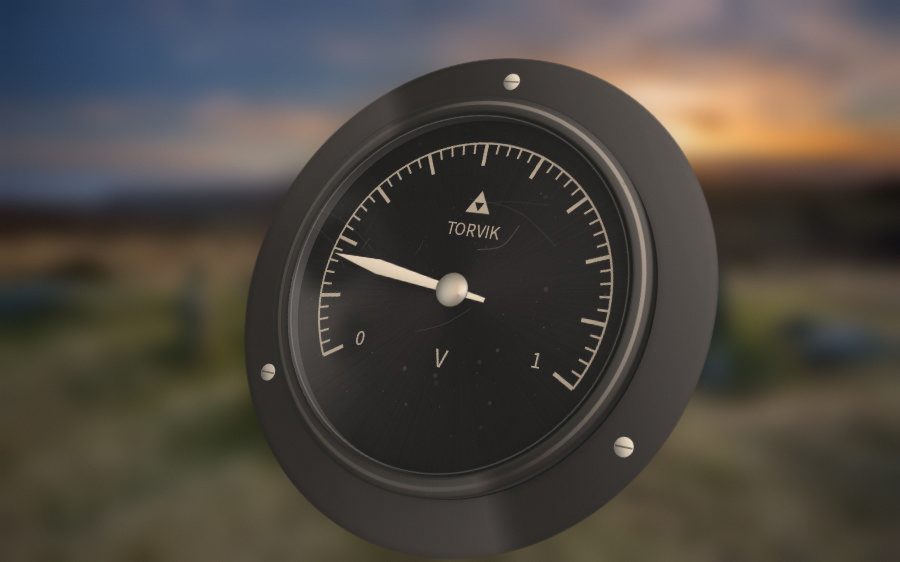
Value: 0.17V
